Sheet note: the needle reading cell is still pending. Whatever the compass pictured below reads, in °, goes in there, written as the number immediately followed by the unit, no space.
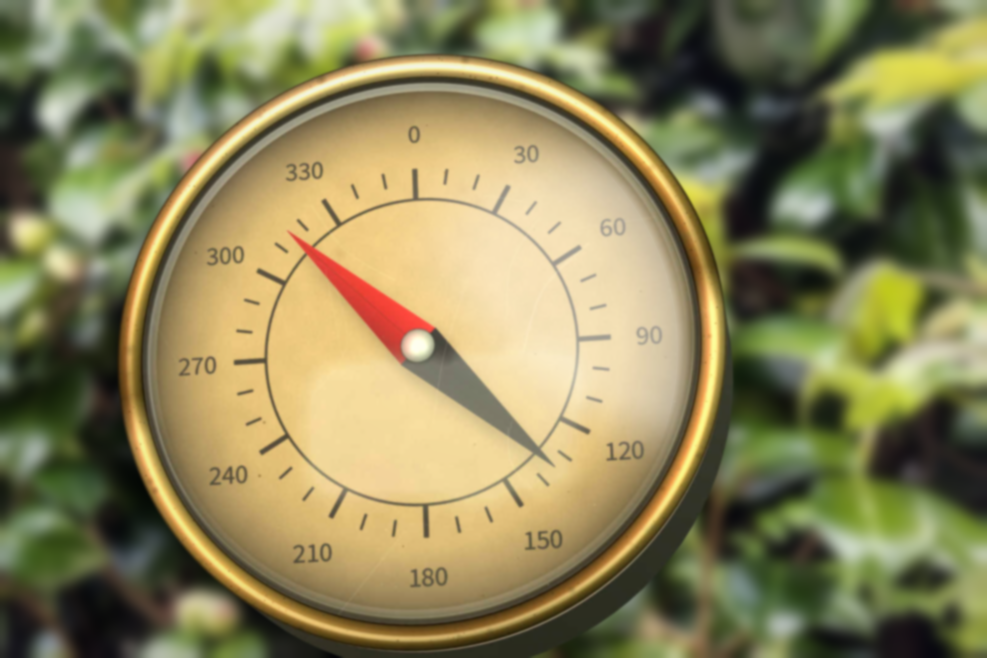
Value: 315°
